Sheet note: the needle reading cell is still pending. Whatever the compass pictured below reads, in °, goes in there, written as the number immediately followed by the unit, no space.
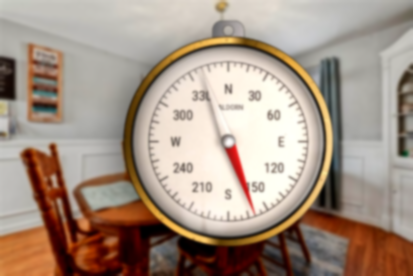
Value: 160°
